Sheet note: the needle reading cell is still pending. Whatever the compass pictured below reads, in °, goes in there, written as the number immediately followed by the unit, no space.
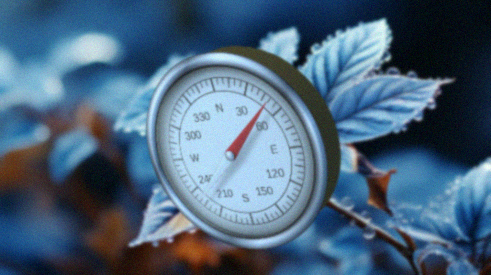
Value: 50°
